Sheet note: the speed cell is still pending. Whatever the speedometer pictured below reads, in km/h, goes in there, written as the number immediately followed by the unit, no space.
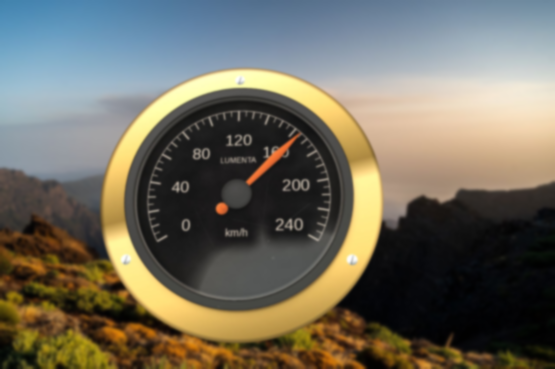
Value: 165km/h
